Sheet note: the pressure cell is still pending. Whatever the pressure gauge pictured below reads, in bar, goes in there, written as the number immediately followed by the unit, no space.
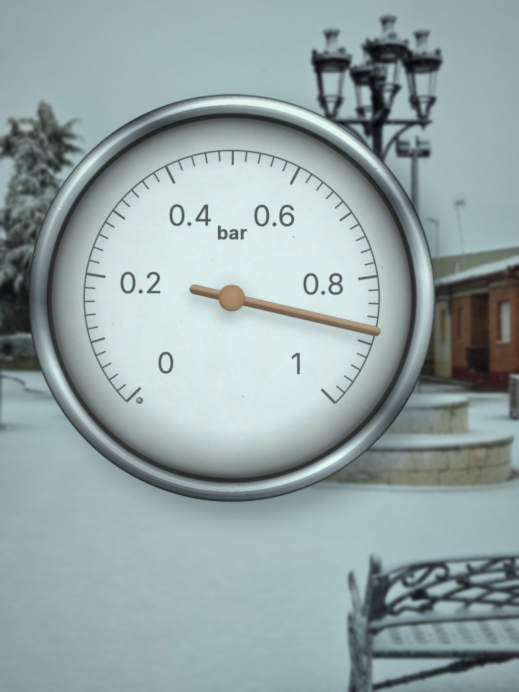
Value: 0.88bar
